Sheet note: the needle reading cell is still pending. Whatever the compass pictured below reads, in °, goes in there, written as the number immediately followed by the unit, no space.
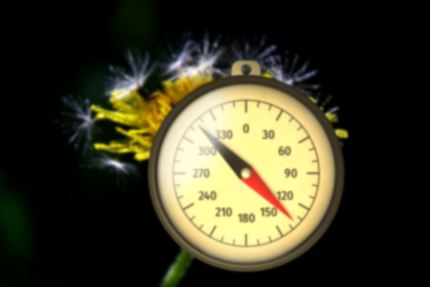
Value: 135°
